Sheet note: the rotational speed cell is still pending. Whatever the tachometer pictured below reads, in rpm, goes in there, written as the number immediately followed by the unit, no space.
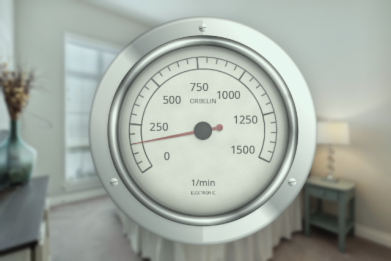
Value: 150rpm
